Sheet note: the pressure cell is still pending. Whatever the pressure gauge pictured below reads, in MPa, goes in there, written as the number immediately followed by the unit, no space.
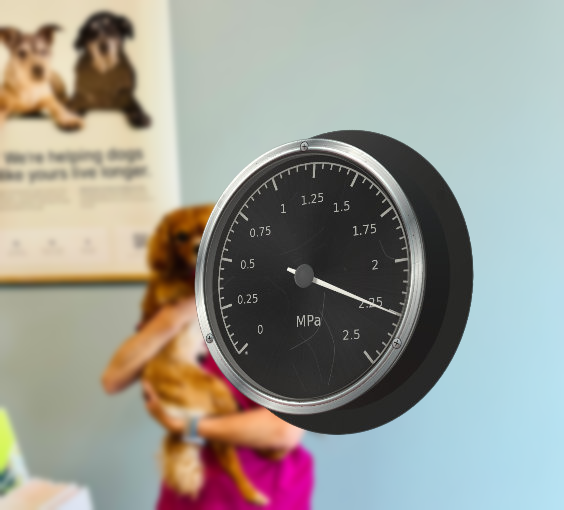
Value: 2.25MPa
